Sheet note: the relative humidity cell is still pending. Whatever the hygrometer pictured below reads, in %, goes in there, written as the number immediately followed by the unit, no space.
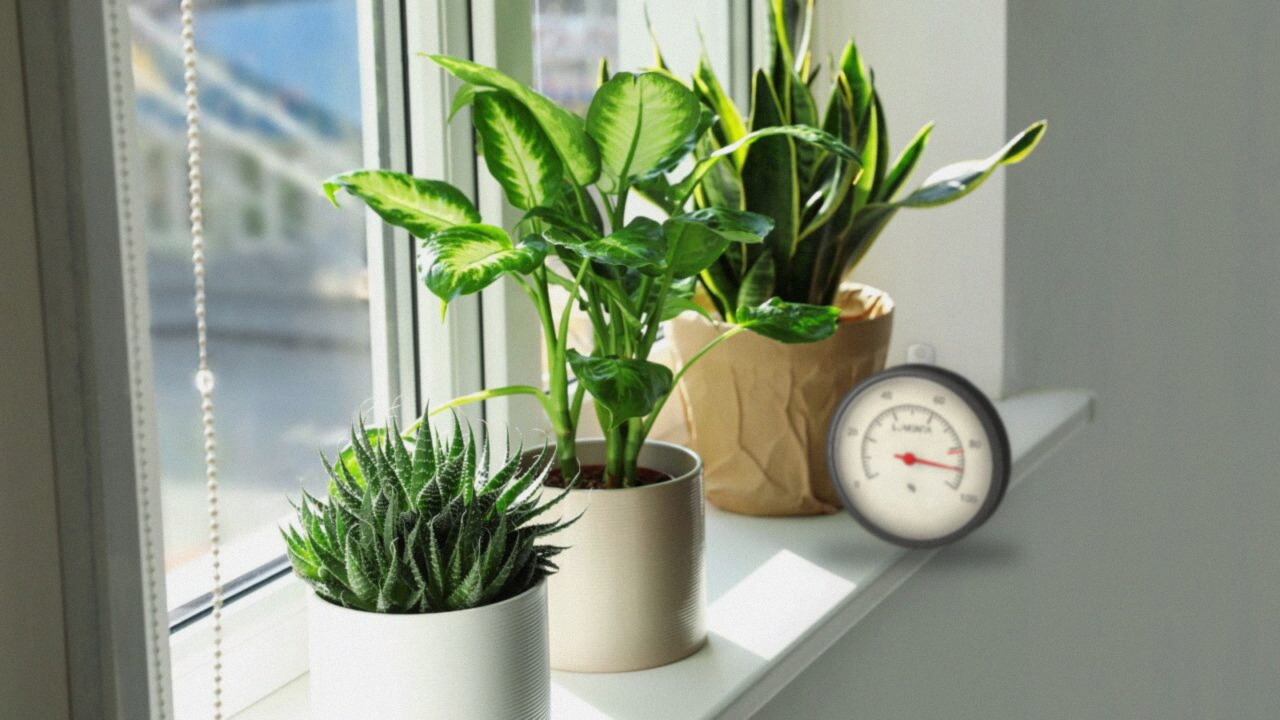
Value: 90%
